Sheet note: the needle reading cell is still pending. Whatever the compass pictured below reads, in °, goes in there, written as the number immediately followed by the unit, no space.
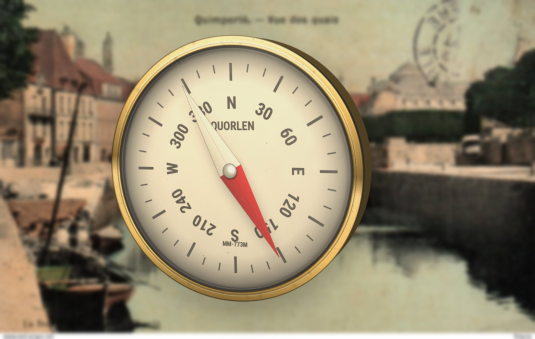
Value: 150°
